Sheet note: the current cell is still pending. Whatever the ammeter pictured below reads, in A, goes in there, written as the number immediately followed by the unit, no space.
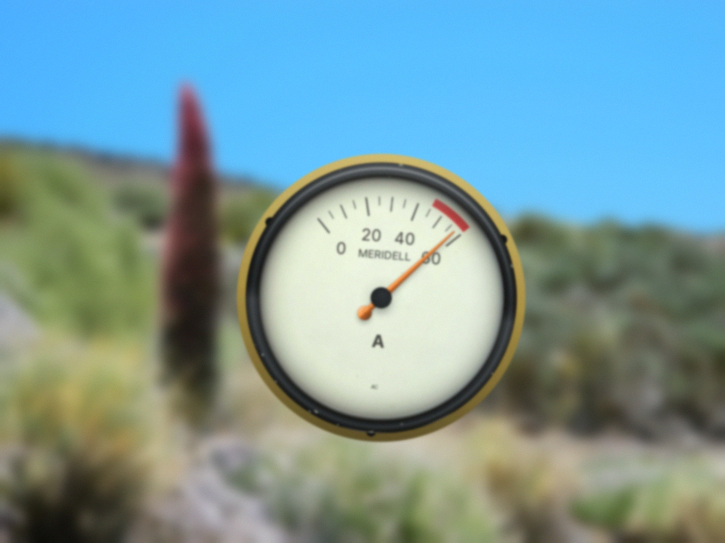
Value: 57.5A
